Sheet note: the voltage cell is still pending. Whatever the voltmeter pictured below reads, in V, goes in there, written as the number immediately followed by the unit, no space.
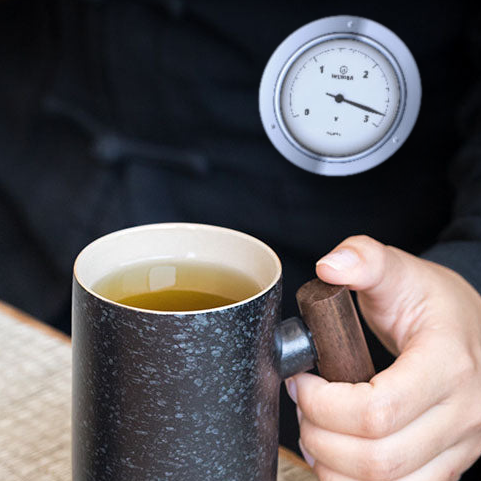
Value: 2.8V
